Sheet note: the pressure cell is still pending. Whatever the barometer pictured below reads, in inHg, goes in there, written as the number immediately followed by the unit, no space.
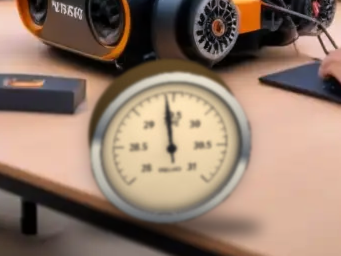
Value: 29.4inHg
